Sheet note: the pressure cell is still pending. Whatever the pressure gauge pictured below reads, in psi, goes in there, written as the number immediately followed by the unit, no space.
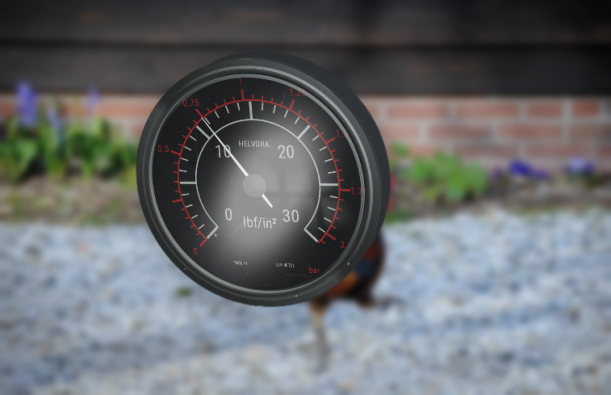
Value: 11psi
